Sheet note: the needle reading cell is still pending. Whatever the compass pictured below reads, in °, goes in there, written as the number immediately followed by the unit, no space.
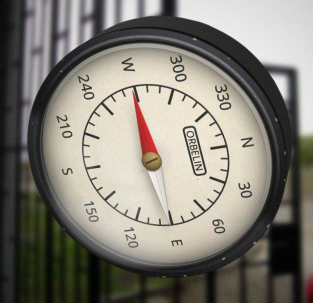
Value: 270°
